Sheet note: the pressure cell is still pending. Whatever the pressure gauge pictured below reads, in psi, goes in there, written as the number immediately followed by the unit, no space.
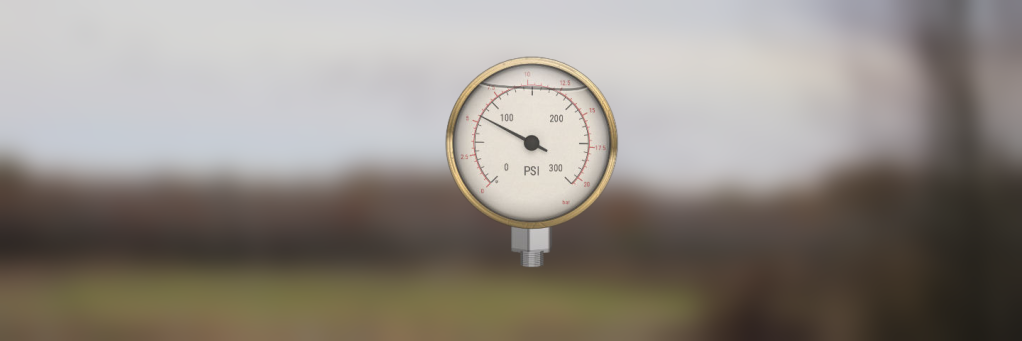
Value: 80psi
